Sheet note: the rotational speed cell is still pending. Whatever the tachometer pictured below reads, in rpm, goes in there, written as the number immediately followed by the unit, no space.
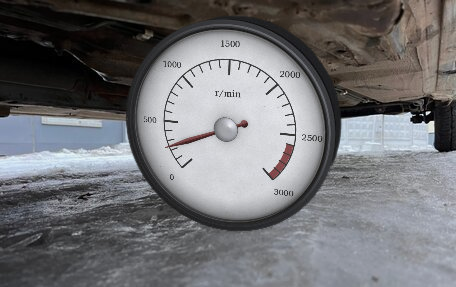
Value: 250rpm
